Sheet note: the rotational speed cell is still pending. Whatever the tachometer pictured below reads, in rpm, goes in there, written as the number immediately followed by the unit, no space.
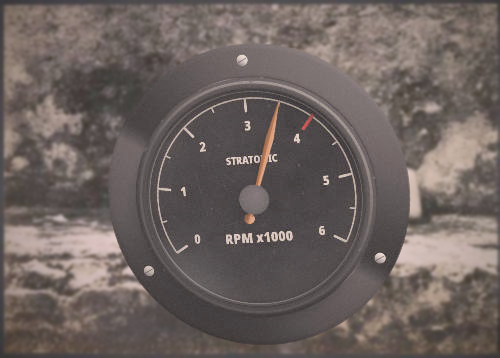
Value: 3500rpm
